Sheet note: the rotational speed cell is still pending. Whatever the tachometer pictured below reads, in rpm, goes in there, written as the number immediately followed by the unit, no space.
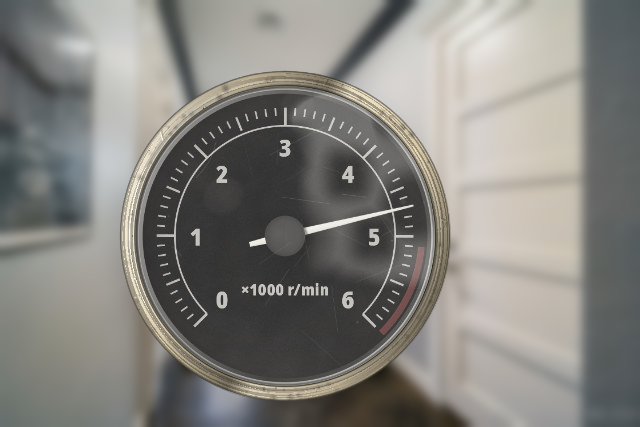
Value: 4700rpm
